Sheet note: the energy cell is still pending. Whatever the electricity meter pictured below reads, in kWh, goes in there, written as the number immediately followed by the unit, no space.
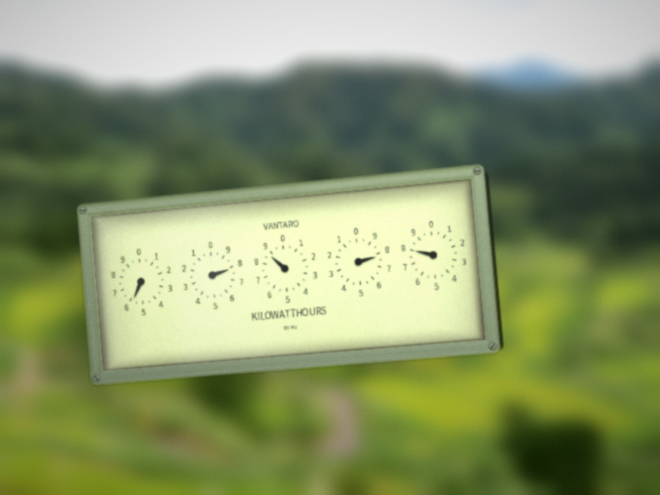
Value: 57878kWh
